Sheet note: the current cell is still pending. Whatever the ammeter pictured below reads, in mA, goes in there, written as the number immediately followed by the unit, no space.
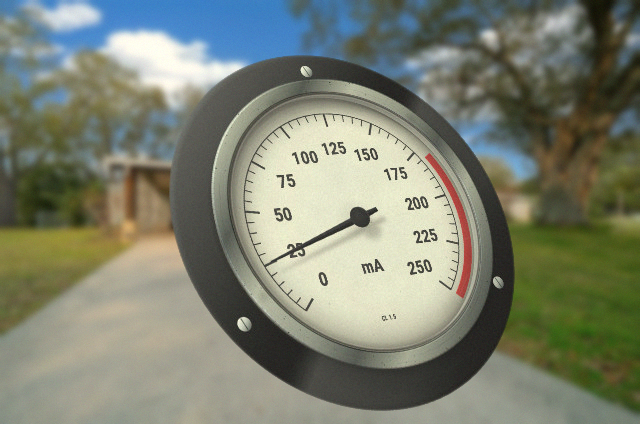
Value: 25mA
